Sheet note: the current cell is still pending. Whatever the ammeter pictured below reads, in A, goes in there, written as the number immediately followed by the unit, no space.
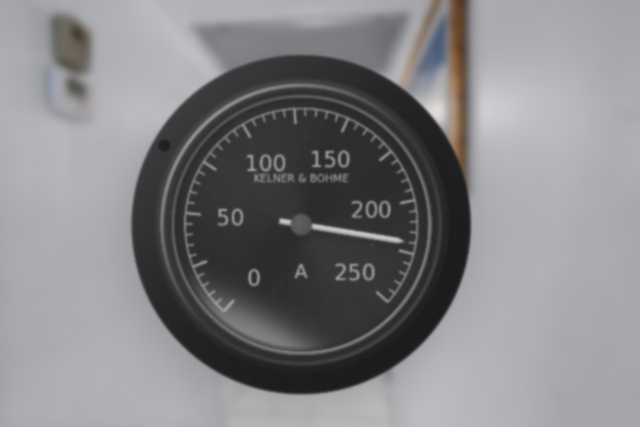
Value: 220A
